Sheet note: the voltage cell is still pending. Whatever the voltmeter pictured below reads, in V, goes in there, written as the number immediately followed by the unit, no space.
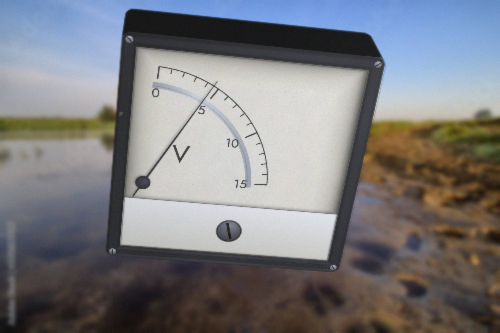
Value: 4.5V
